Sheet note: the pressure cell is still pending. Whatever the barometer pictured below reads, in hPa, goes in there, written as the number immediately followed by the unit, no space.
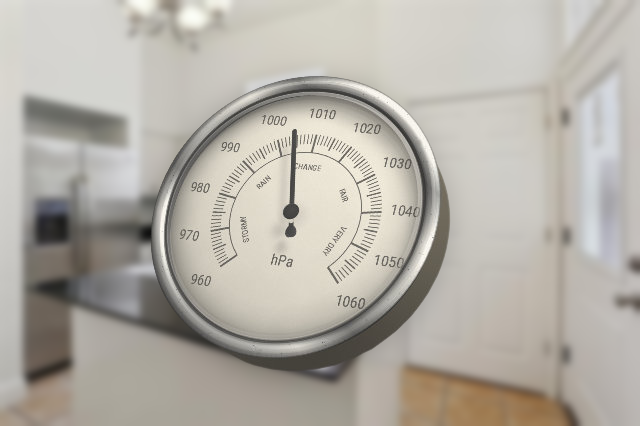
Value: 1005hPa
